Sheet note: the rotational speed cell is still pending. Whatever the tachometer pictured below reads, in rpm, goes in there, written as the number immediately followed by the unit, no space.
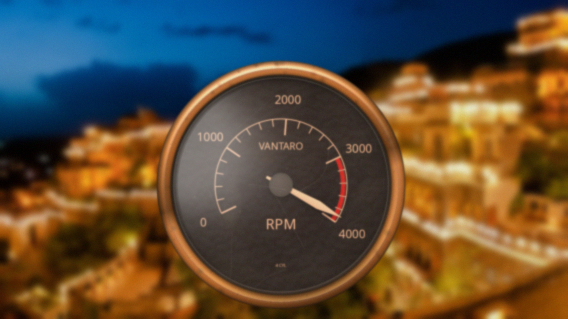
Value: 3900rpm
